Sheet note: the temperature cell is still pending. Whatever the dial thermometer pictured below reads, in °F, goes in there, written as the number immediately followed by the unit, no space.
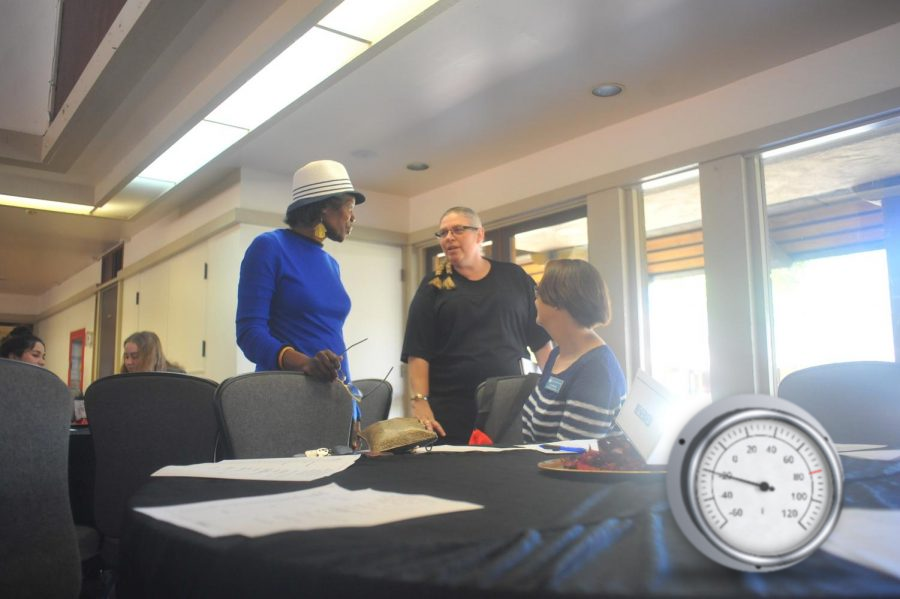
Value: -20°F
